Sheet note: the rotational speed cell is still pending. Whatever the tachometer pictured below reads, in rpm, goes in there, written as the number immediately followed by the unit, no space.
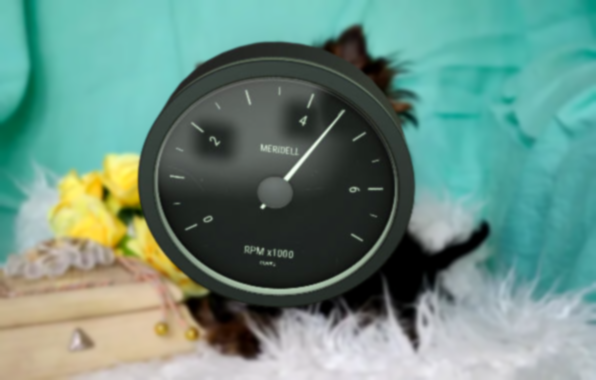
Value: 4500rpm
